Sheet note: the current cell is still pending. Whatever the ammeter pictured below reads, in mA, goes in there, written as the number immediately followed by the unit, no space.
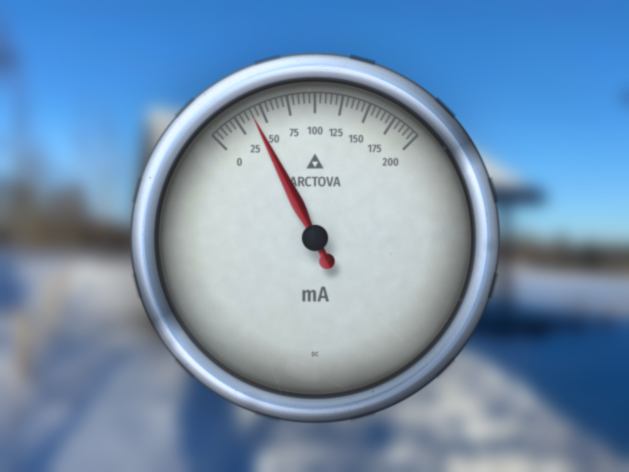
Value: 40mA
